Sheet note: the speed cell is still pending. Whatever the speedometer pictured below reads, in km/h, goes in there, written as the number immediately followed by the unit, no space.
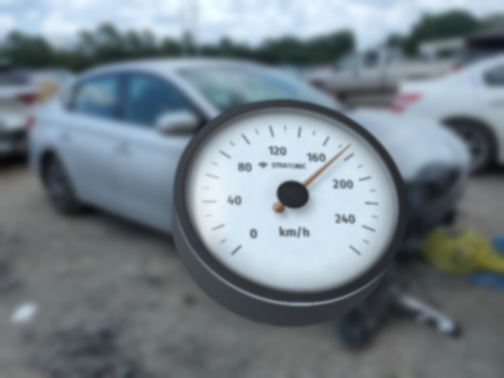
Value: 175km/h
